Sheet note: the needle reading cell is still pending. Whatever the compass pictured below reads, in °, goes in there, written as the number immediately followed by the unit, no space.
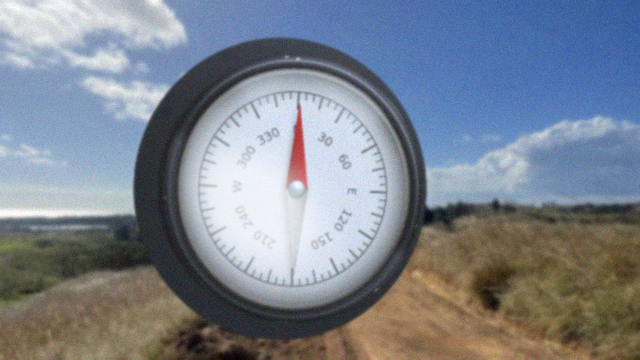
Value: 0°
